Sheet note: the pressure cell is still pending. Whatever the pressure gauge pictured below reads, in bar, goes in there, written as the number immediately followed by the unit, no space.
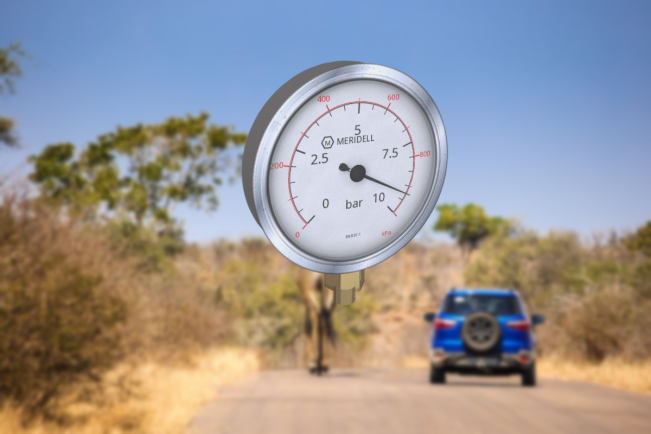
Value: 9.25bar
